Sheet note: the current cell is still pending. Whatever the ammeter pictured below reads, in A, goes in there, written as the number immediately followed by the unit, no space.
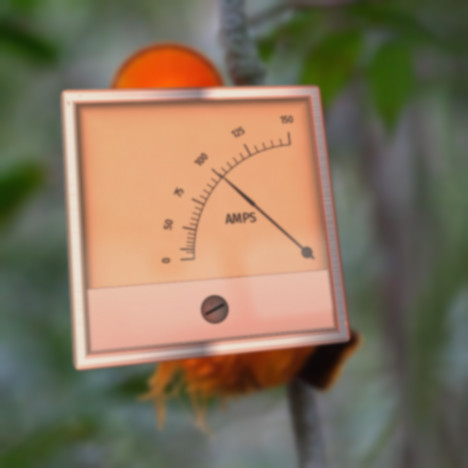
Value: 100A
